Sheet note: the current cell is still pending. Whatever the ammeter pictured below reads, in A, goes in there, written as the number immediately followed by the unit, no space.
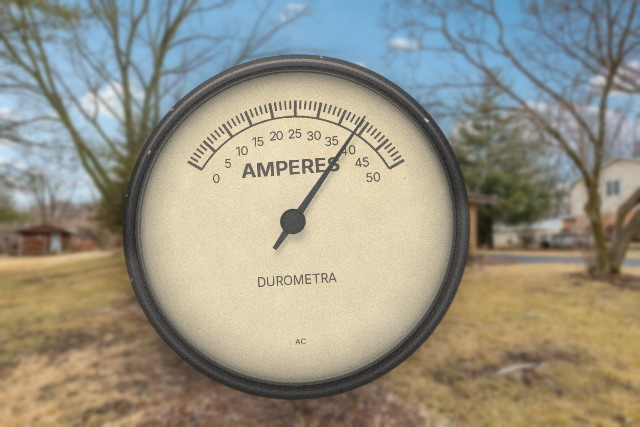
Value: 39A
